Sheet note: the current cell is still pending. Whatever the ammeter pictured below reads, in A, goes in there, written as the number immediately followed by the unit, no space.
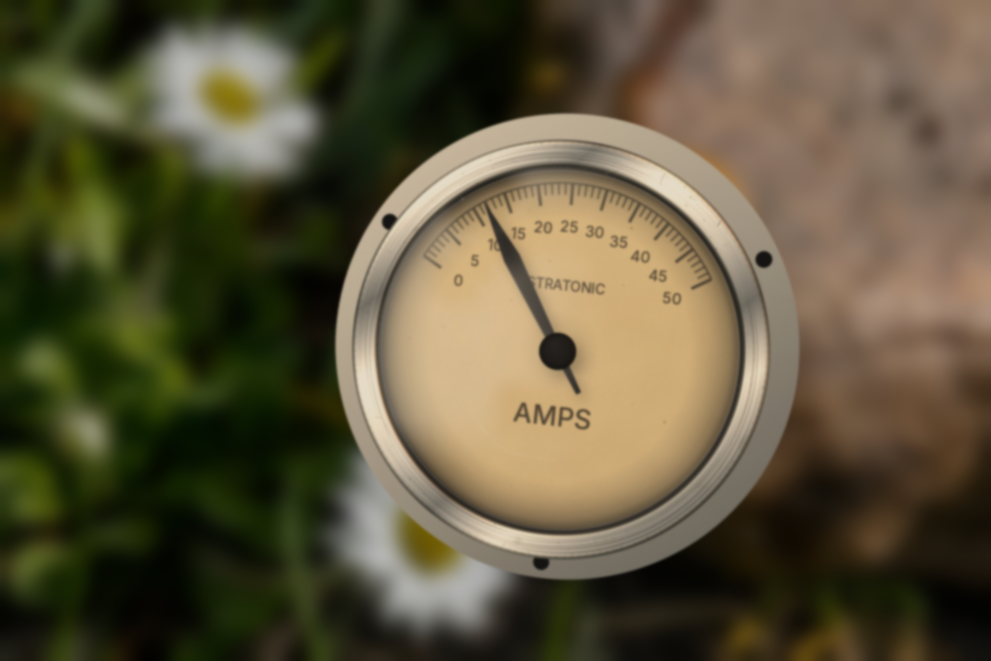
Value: 12A
